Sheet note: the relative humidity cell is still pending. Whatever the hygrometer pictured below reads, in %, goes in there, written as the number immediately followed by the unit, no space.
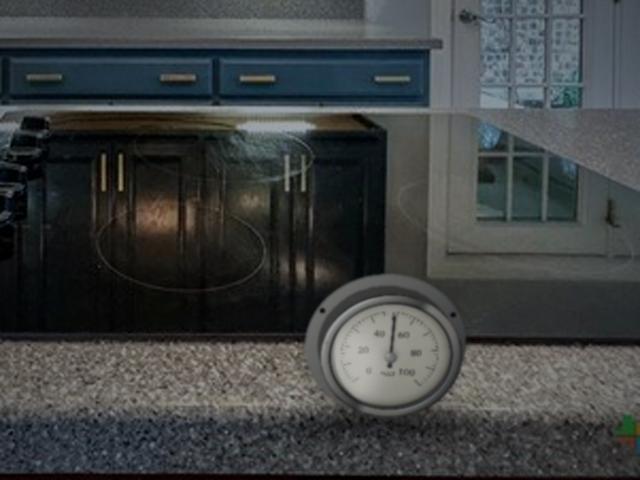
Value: 50%
